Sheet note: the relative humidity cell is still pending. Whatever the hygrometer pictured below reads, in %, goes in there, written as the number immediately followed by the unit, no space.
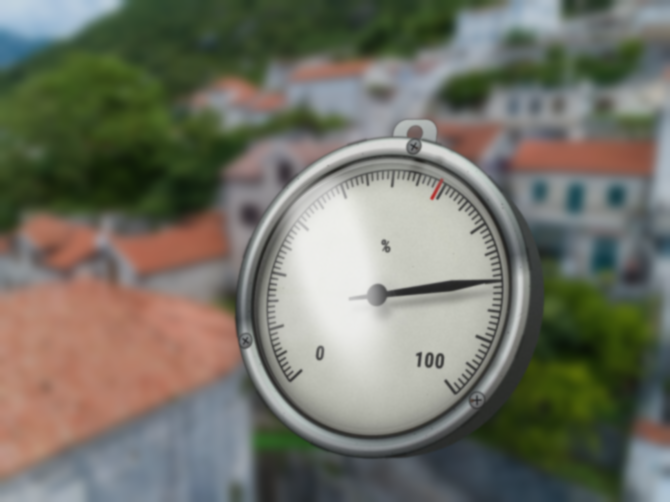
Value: 80%
